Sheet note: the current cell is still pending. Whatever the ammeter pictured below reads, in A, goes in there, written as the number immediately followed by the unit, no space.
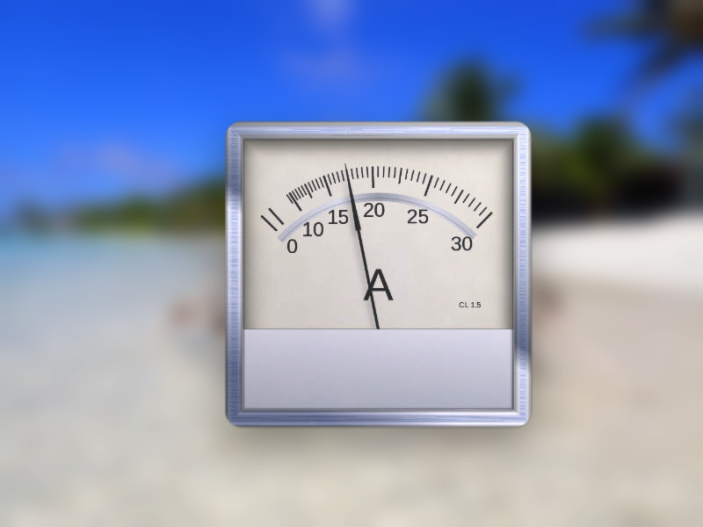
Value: 17.5A
